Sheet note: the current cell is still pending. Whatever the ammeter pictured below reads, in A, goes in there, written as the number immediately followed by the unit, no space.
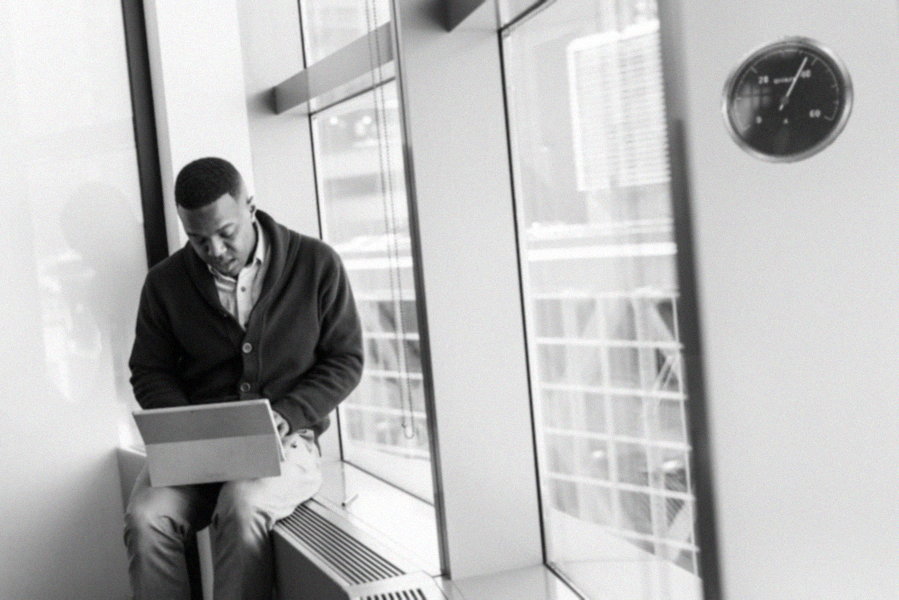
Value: 37.5A
